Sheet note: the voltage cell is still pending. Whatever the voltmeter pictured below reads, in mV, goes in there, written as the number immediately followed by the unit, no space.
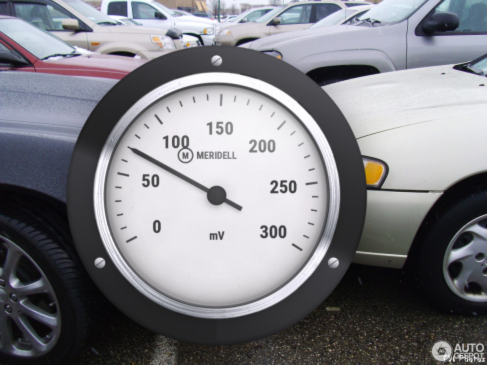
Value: 70mV
